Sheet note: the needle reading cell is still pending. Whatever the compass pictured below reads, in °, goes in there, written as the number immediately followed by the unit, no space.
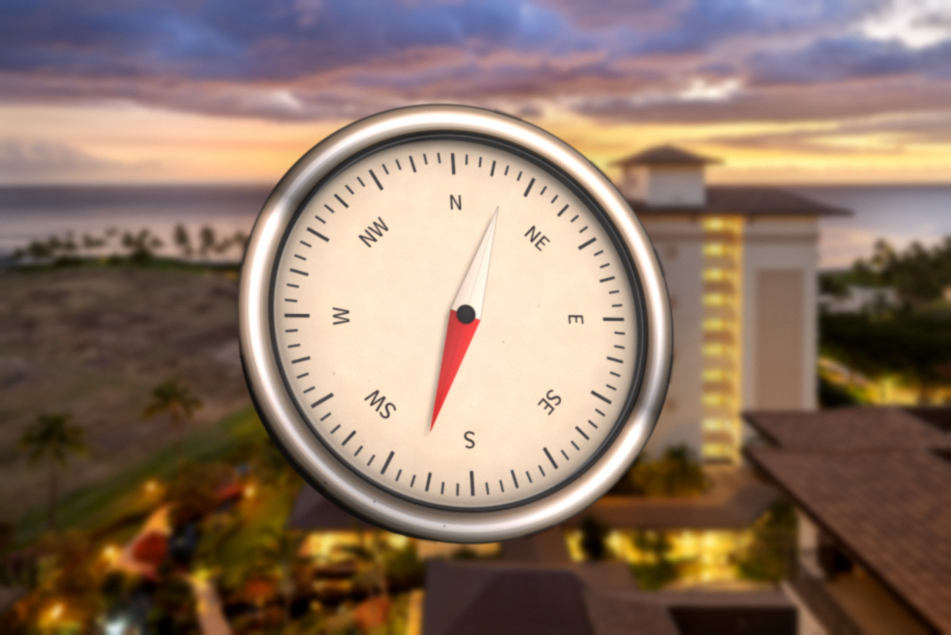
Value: 200°
